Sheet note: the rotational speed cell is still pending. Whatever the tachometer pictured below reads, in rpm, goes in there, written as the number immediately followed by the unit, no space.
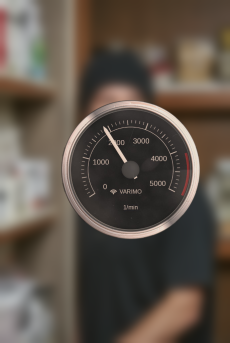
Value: 1900rpm
